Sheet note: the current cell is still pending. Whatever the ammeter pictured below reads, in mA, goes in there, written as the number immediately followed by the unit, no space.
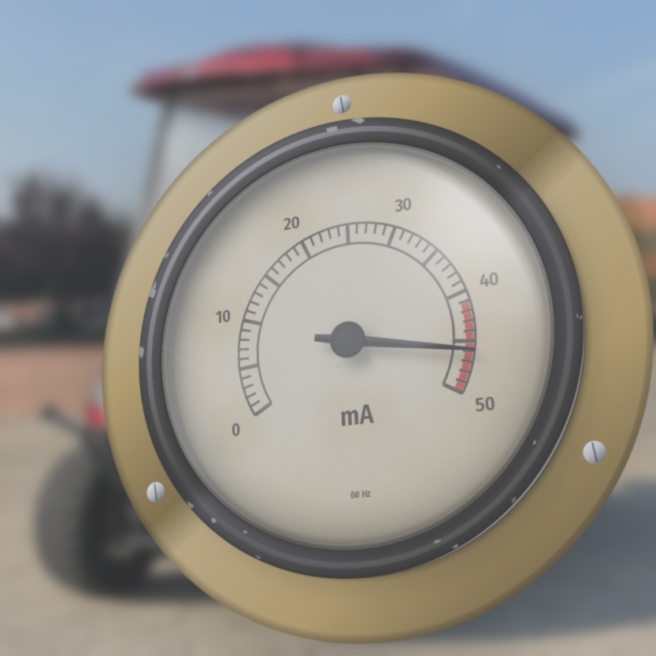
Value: 46mA
